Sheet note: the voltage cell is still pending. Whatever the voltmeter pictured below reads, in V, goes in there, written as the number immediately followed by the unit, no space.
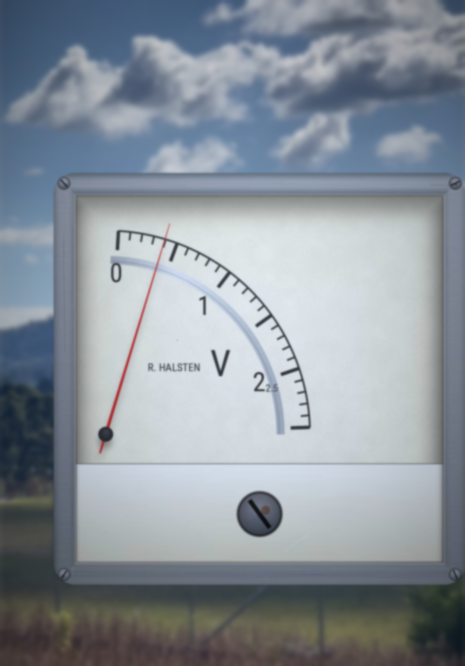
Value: 0.4V
